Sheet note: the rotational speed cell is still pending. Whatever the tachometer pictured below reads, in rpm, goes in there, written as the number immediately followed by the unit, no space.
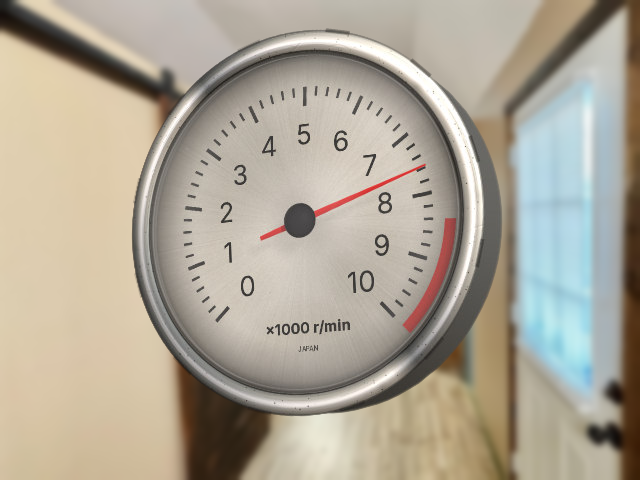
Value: 7600rpm
